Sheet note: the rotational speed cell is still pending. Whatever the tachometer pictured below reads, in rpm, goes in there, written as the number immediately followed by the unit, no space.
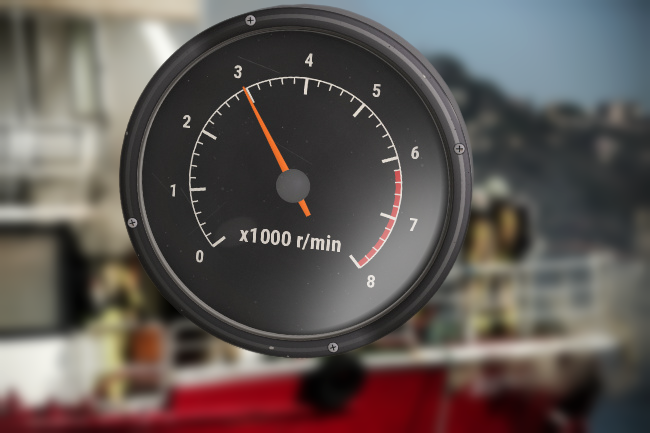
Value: 3000rpm
